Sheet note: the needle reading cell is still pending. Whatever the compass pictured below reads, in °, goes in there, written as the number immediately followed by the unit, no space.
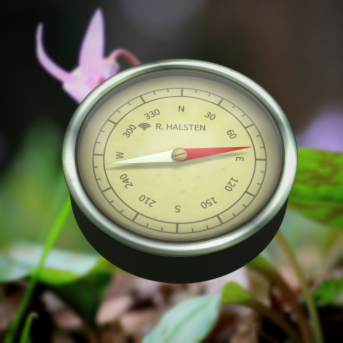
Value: 80°
